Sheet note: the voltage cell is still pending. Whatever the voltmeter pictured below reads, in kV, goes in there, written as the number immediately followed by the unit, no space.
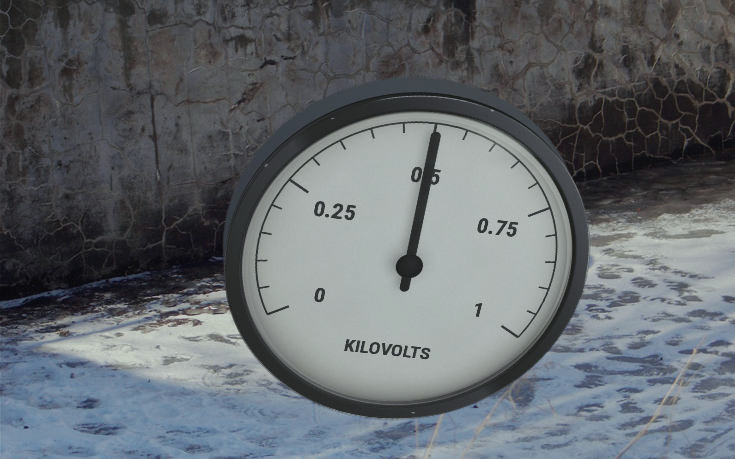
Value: 0.5kV
